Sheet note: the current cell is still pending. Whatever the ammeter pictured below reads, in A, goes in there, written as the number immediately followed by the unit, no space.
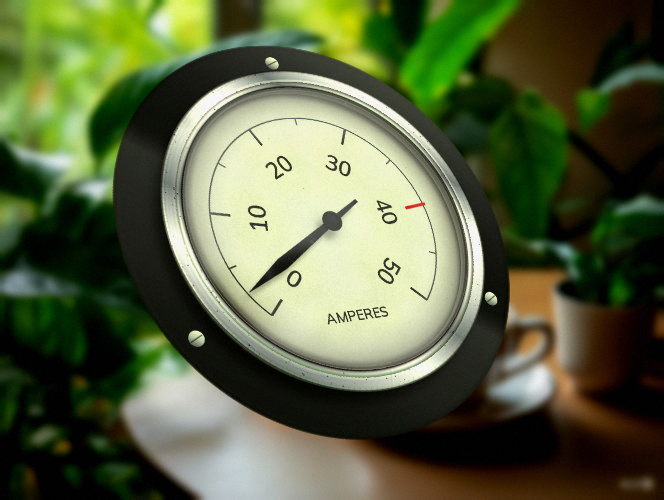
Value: 2.5A
